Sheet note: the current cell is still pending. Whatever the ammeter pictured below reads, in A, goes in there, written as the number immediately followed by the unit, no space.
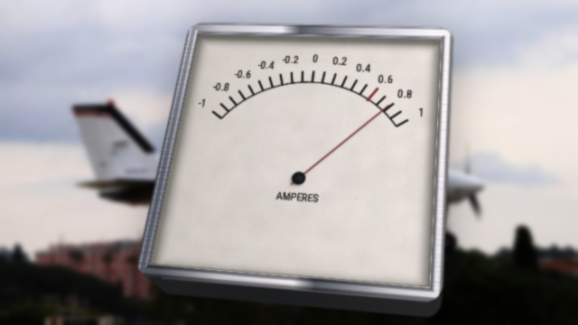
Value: 0.8A
